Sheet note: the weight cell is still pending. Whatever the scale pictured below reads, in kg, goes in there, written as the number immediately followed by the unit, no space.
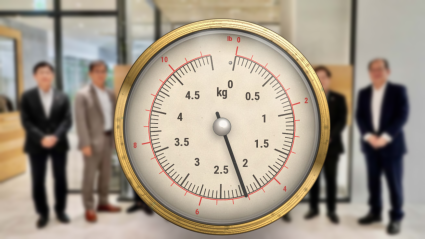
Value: 2.2kg
